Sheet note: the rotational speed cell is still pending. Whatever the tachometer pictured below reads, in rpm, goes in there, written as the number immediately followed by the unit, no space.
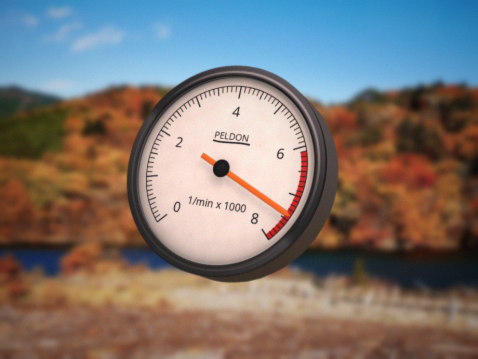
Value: 7400rpm
